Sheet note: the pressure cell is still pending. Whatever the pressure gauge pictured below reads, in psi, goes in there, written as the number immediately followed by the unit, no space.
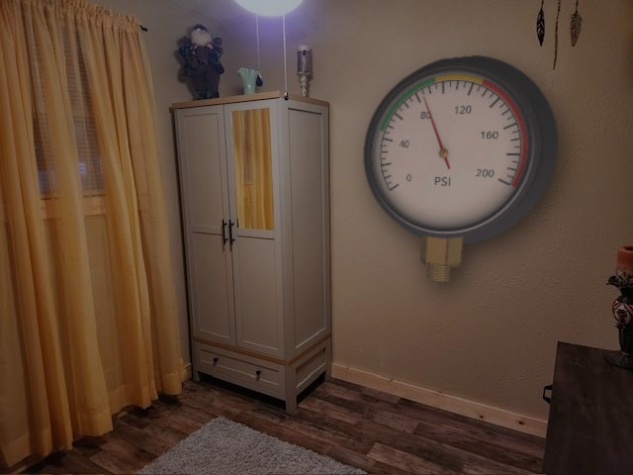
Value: 85psi
